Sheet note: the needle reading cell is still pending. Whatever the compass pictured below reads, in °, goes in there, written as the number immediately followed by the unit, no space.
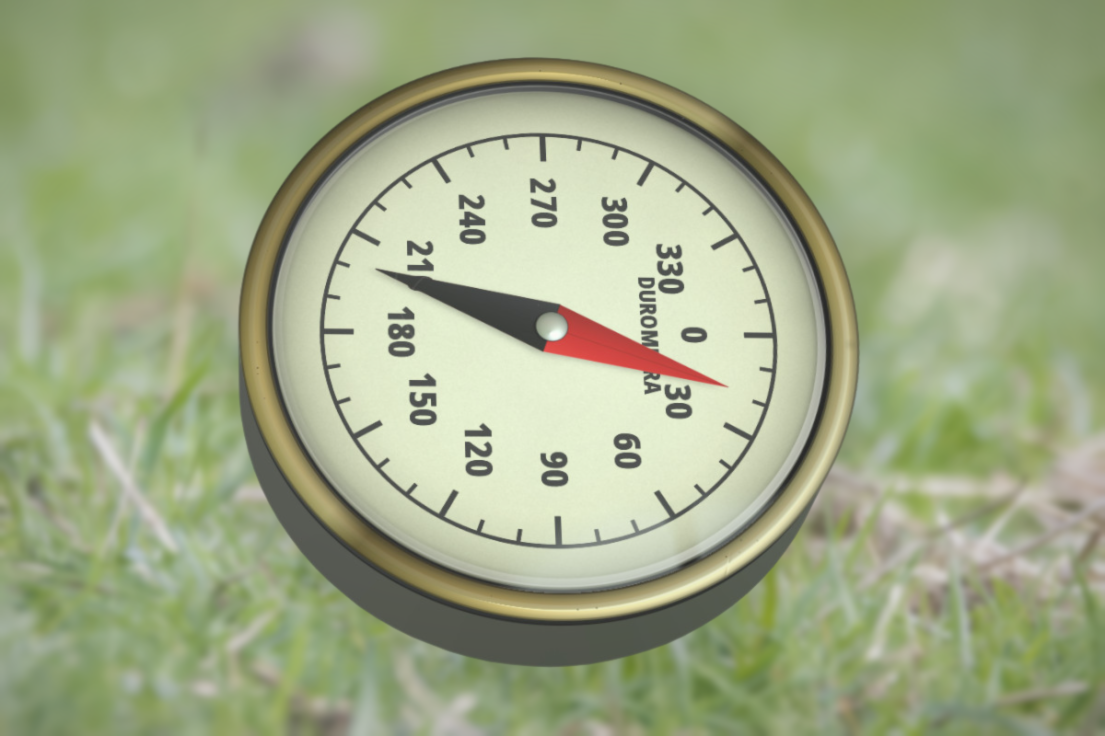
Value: 20°
